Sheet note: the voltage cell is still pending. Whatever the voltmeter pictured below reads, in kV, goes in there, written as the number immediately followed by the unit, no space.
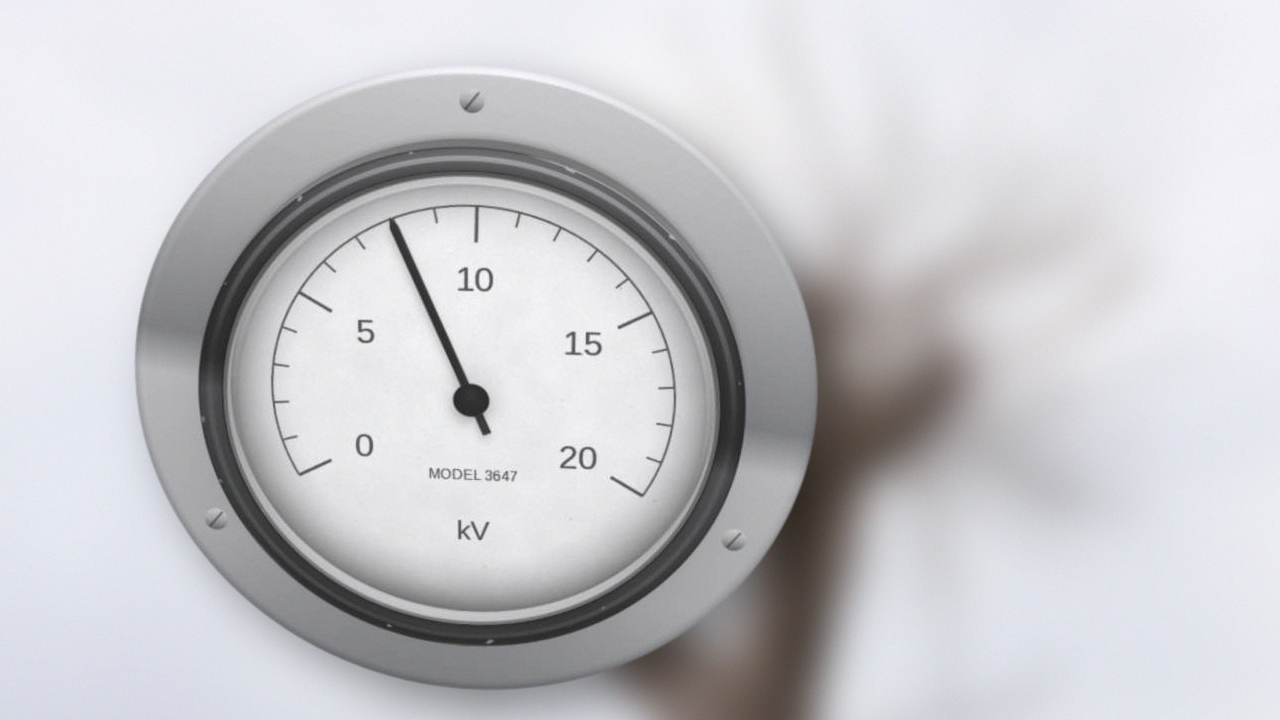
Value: 8kV
